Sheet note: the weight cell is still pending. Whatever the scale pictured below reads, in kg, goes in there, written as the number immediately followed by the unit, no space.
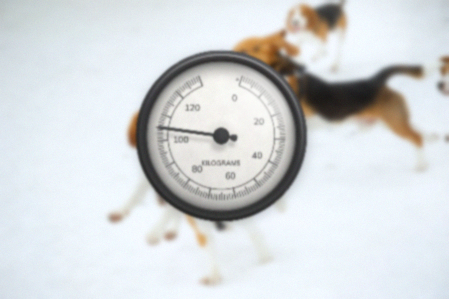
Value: 105kg
